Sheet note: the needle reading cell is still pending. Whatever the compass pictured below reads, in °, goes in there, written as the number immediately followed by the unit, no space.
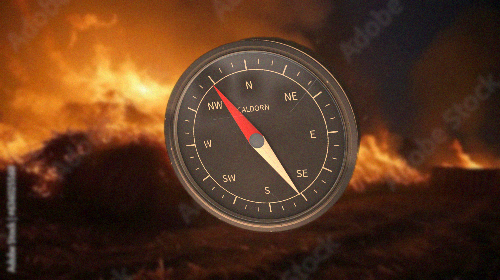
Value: 330°
